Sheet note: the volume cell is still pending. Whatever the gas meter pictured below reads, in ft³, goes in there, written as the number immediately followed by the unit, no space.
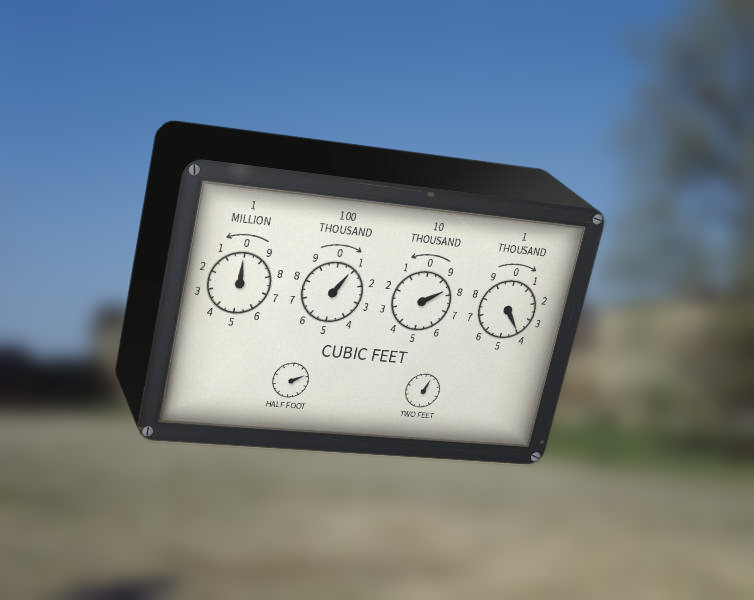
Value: 8400ft³
